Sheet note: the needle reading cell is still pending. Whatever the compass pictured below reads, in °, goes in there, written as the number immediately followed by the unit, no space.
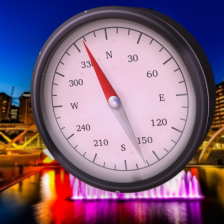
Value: 340°
